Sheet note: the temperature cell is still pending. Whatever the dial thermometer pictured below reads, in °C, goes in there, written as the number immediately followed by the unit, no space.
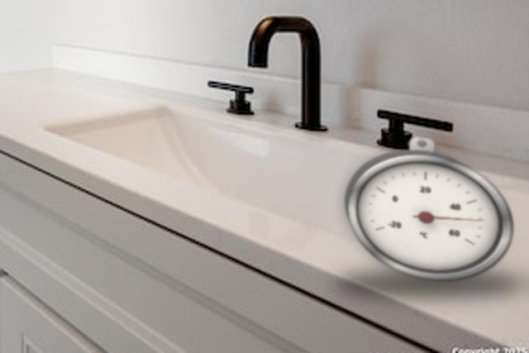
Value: 48°C
